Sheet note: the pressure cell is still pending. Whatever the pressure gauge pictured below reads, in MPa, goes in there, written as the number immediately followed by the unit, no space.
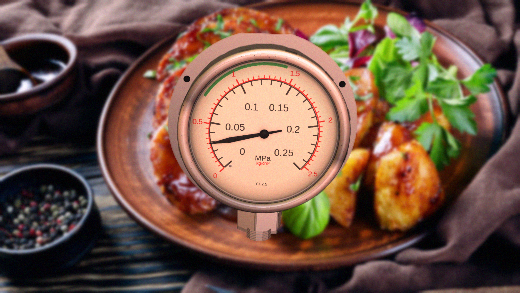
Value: 0.03MPa
